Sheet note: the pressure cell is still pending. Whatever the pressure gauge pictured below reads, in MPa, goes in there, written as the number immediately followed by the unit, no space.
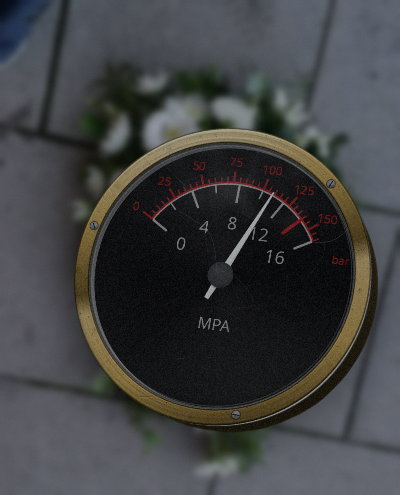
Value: 11MPa
